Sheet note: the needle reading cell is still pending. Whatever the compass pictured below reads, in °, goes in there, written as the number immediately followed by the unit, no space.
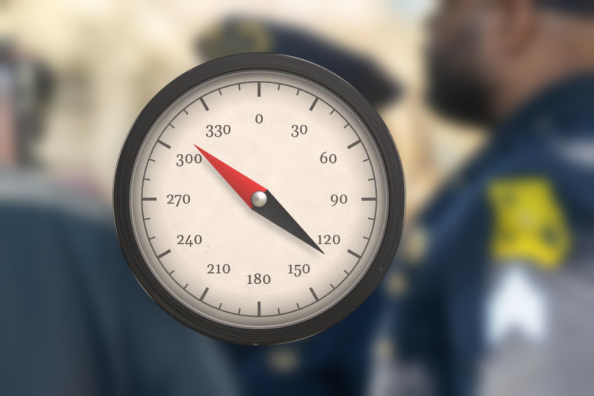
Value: 310°
